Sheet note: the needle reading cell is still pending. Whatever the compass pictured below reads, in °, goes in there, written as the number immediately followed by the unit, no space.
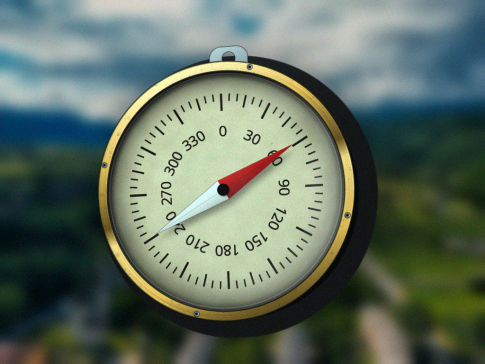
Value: 60°
